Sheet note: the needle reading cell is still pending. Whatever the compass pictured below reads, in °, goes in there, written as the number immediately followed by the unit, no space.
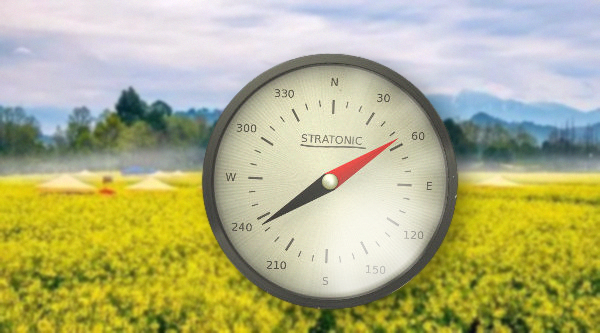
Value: 55°
